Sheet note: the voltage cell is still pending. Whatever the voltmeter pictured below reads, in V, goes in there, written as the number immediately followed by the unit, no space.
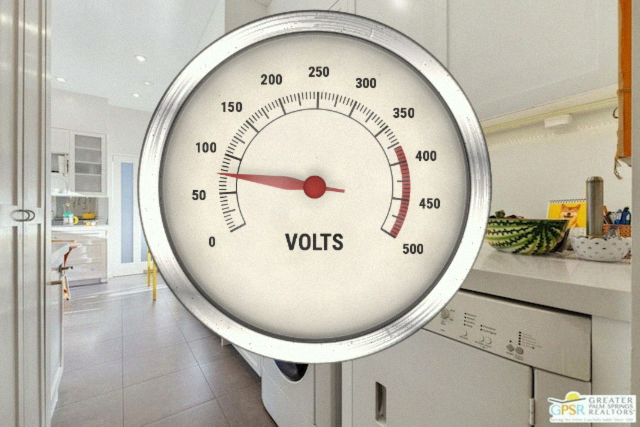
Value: 75V
